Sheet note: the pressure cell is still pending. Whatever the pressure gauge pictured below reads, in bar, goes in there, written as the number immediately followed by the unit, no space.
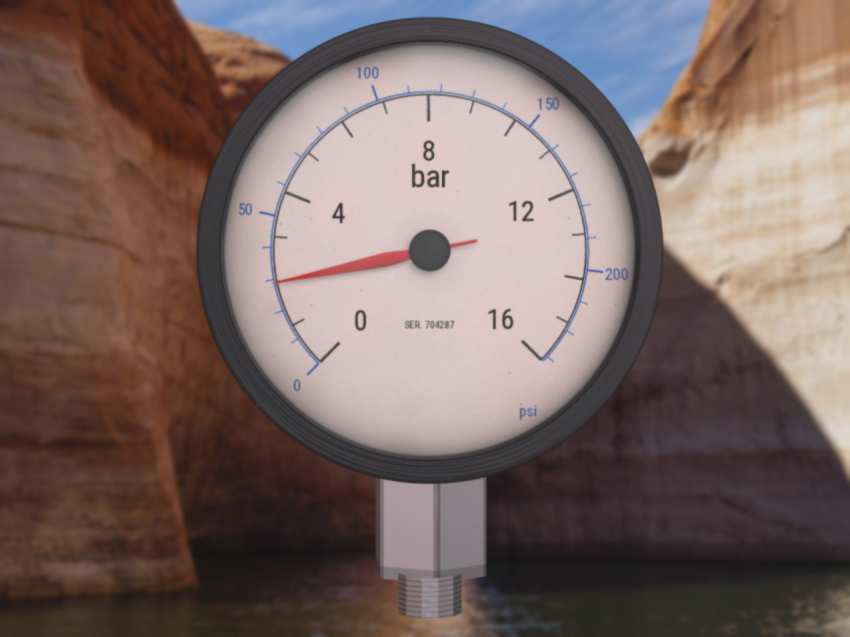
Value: 2bar
